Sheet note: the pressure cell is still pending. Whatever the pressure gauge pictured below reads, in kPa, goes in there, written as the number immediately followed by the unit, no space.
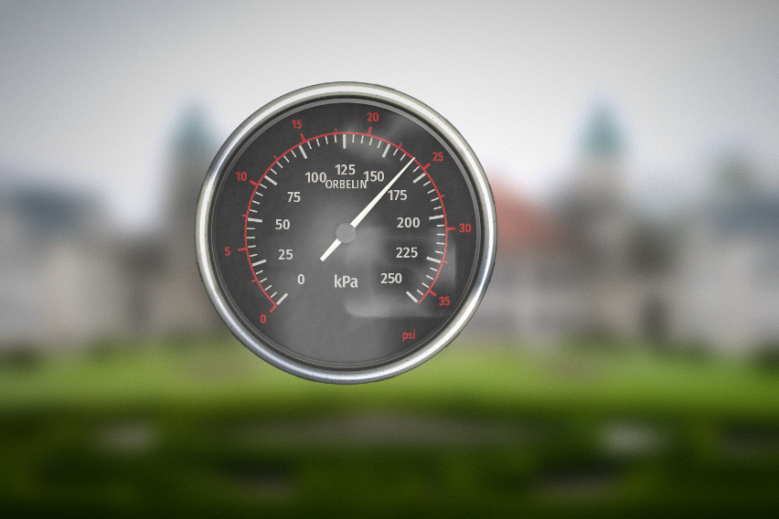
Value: 165kPa
